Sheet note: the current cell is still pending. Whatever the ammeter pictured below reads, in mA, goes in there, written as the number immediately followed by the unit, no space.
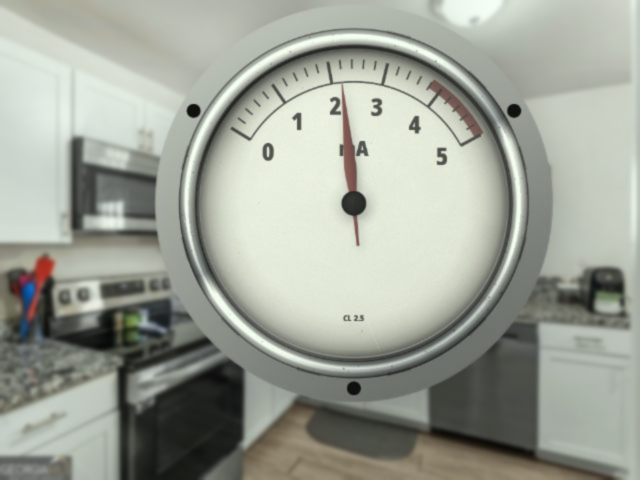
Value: 2.2mA
